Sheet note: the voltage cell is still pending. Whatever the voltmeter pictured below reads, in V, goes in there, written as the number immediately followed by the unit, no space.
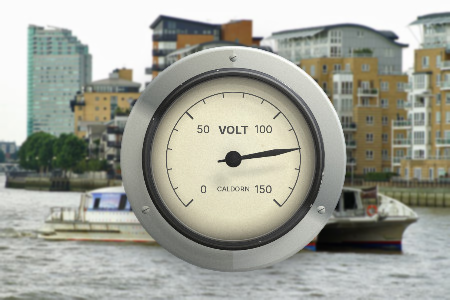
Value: 120V
